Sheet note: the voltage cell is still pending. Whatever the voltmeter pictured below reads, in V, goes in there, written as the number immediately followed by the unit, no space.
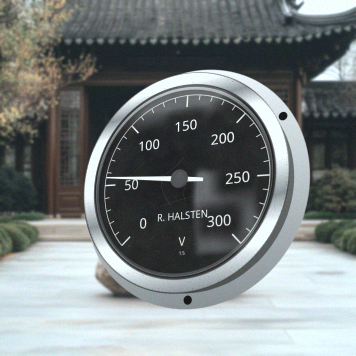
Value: 55V
